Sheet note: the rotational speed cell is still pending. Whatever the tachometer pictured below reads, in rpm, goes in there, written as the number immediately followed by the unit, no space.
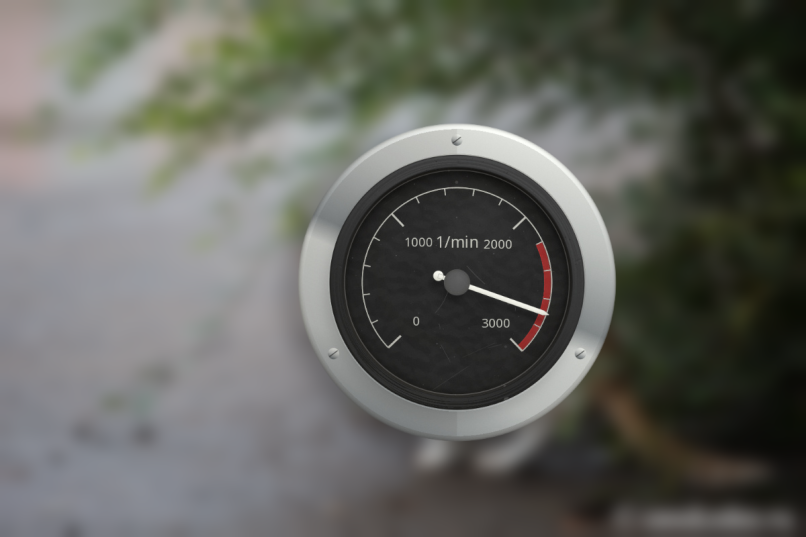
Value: 2700rpm
